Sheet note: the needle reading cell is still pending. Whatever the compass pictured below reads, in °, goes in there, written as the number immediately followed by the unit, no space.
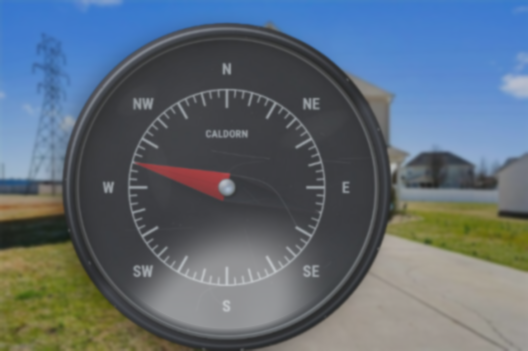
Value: 285°
